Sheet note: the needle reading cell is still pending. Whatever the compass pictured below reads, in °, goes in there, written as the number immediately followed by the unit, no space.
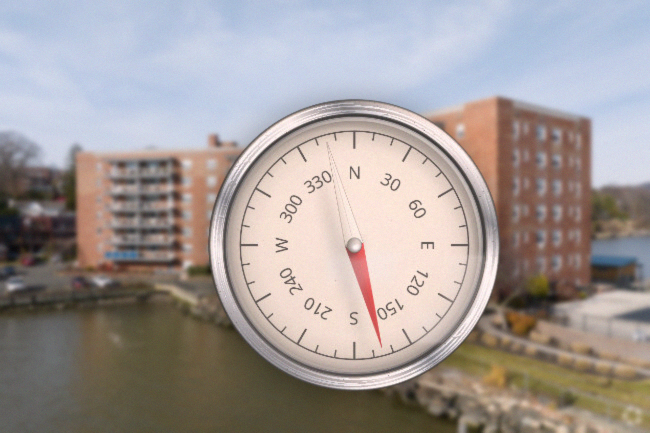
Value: 165°
